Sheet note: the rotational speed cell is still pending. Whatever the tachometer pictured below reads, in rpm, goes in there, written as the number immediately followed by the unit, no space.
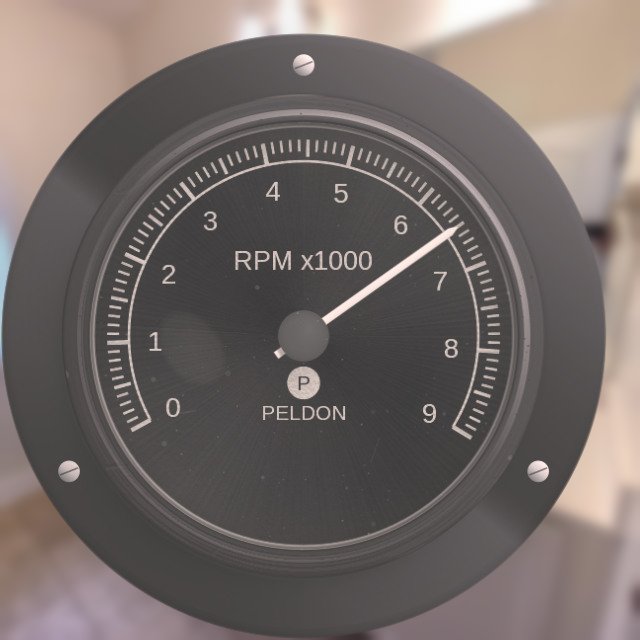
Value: 6500rpm
